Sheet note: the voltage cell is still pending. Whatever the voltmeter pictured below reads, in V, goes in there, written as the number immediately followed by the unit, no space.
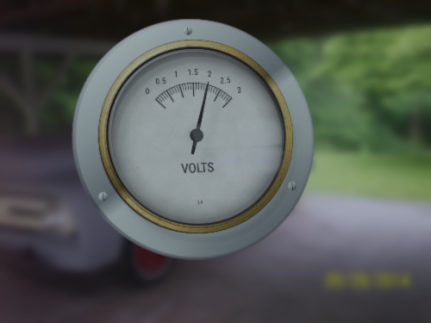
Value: 2V
